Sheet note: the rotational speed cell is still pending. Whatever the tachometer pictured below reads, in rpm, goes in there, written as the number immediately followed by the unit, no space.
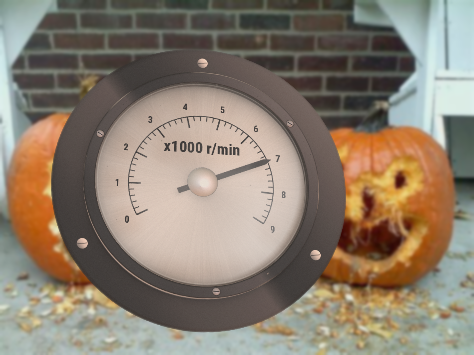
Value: 7000rpm
